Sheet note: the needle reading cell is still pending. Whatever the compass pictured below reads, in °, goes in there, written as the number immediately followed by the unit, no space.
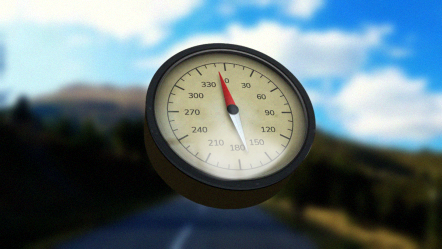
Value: 350°
